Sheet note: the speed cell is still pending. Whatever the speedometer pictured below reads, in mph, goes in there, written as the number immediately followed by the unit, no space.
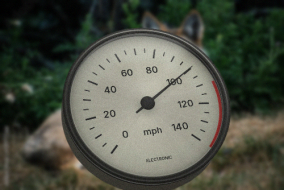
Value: 100mph
